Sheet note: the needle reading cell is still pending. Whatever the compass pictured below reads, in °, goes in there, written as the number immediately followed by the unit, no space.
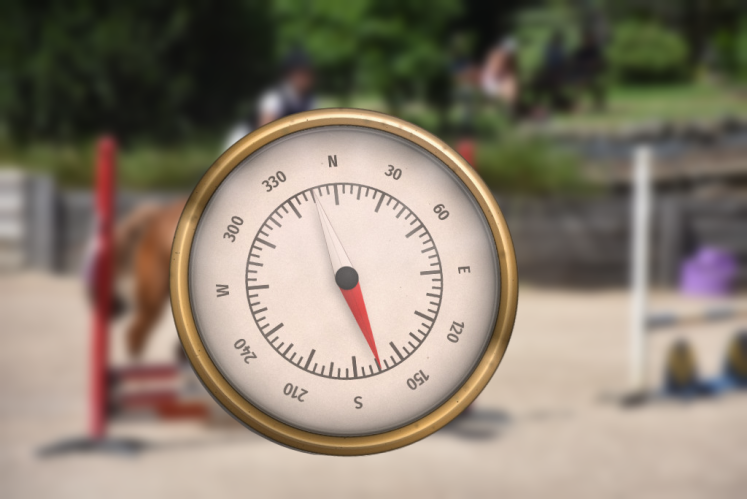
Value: 165°
